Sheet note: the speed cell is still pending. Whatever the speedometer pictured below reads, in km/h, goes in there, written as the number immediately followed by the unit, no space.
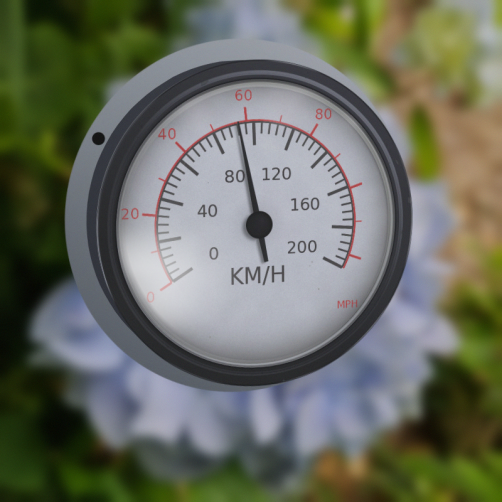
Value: 92km/h
